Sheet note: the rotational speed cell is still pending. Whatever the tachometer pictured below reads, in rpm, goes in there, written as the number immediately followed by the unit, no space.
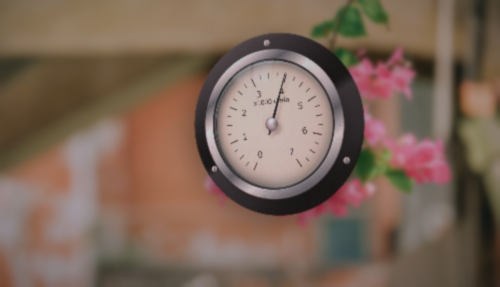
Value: 4000rpm
